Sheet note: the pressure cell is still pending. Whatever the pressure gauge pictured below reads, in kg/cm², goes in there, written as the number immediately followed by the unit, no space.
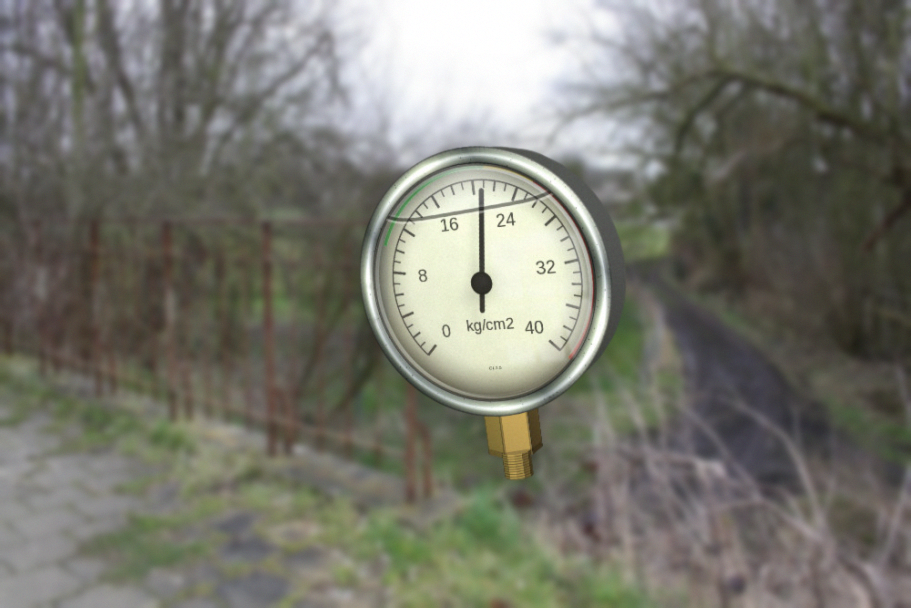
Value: 21kg/cm²
